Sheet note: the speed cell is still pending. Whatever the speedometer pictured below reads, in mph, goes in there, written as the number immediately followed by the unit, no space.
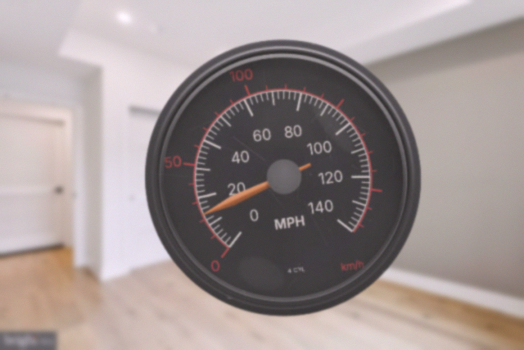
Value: 14mph
